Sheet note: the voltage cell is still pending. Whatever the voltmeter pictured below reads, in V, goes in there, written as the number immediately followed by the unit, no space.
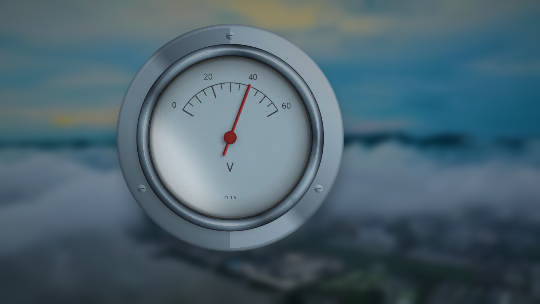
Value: 40V
